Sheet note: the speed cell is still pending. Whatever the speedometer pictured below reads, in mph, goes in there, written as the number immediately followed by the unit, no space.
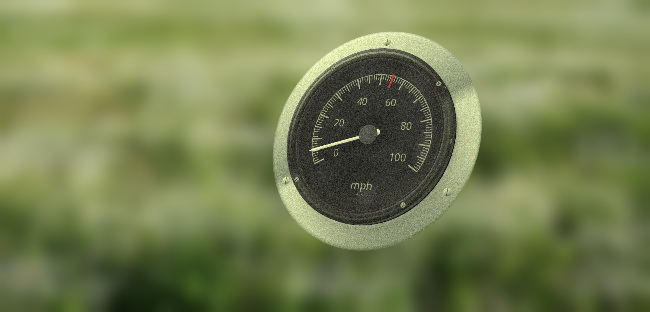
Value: 5mph
